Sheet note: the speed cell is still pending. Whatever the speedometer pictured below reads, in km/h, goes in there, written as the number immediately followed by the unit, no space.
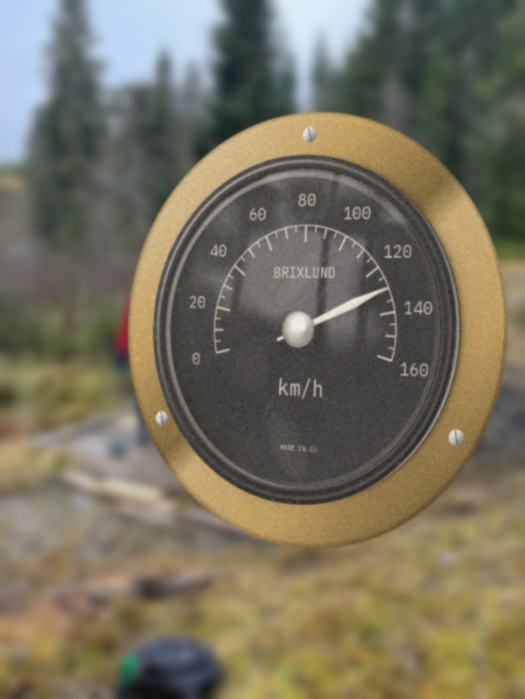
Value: 130km/h
